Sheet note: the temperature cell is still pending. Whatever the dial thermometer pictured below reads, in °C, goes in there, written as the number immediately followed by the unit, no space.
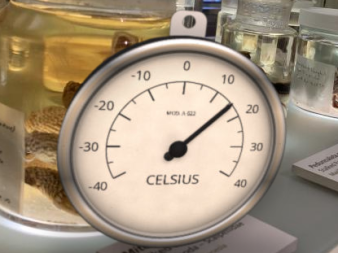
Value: 15°C
